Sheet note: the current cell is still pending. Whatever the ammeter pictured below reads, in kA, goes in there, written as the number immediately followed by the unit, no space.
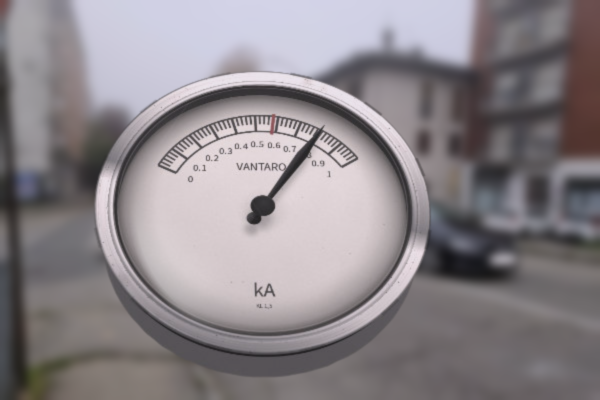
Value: 0.8kA
